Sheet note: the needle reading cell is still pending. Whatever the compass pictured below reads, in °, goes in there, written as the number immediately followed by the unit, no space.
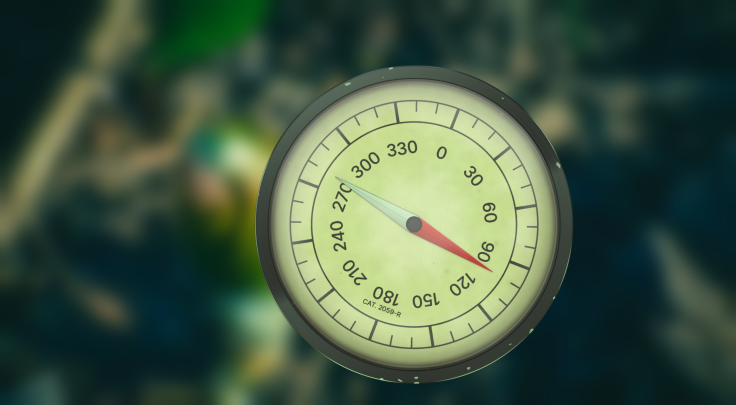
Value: 100°
